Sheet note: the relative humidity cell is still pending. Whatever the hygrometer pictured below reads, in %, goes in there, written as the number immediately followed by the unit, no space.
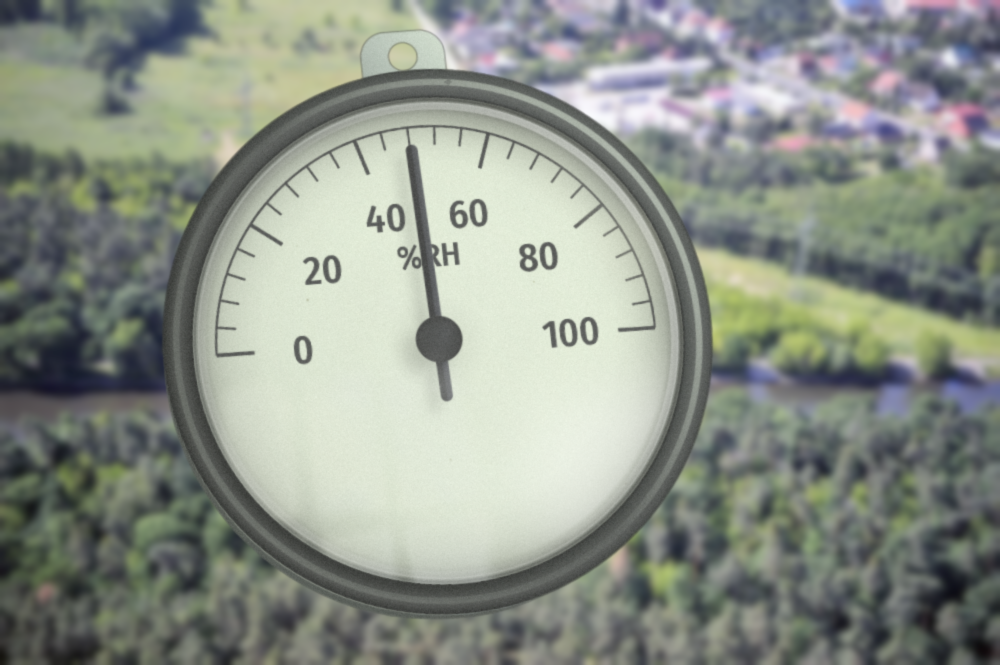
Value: 48%
